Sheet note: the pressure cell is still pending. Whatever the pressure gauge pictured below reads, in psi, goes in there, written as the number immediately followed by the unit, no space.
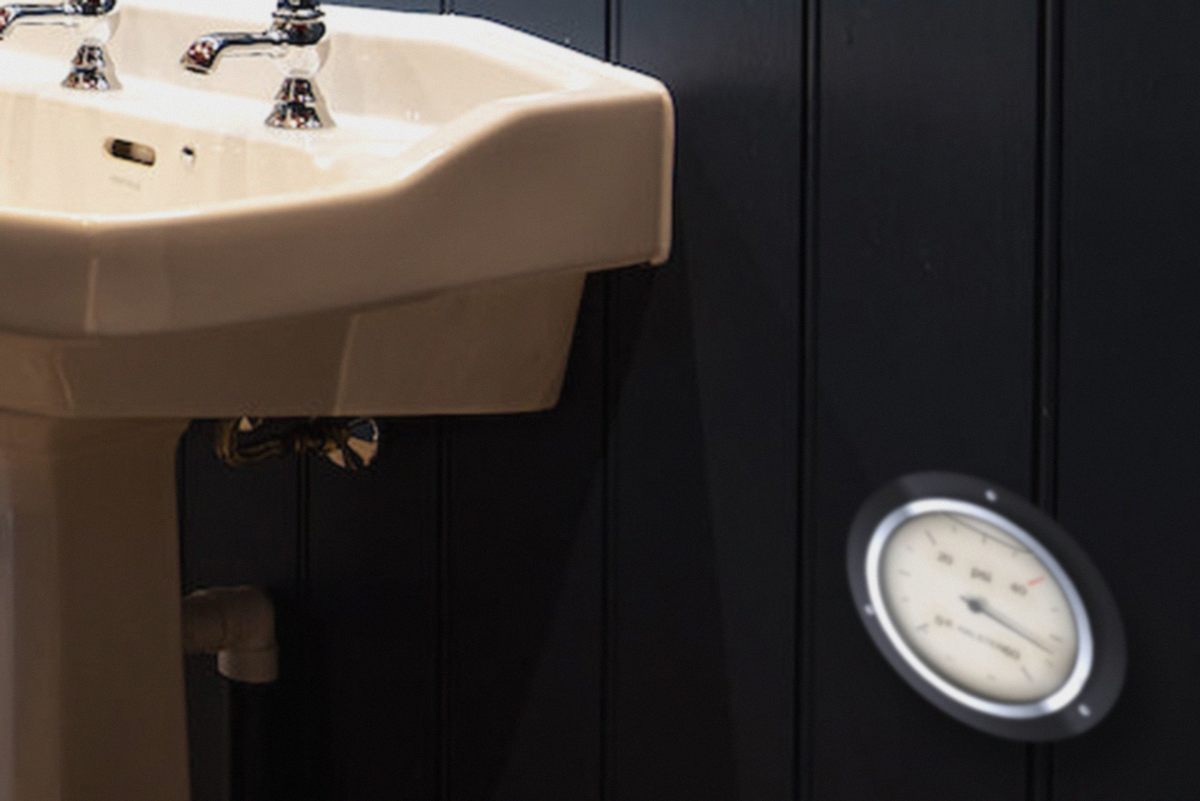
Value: 52.5psi
